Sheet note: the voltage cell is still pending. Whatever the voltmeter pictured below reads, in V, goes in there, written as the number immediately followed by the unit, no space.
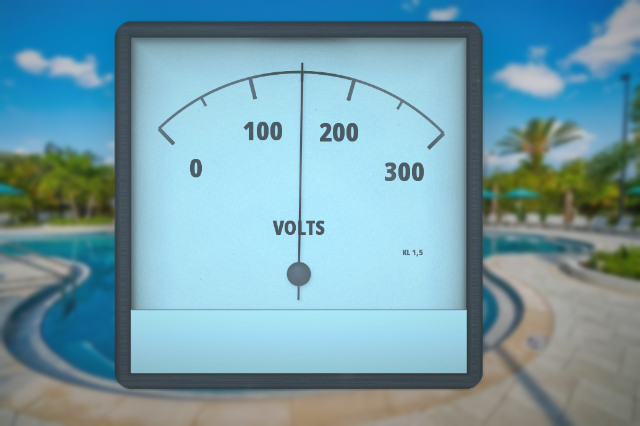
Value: 150V
